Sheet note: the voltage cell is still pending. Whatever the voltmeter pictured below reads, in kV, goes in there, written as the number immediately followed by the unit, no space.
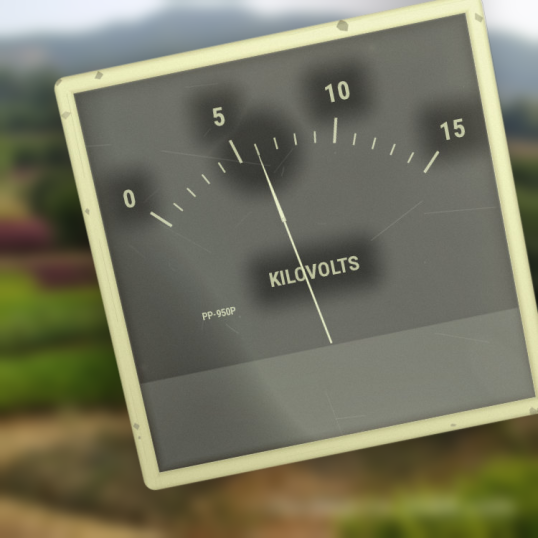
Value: 6kV
